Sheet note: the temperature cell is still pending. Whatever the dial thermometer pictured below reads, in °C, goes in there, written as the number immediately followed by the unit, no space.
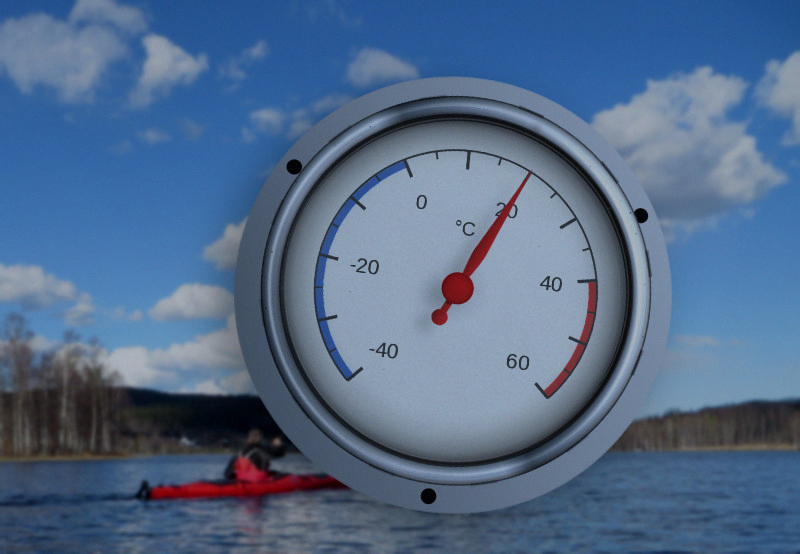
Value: 20°C
